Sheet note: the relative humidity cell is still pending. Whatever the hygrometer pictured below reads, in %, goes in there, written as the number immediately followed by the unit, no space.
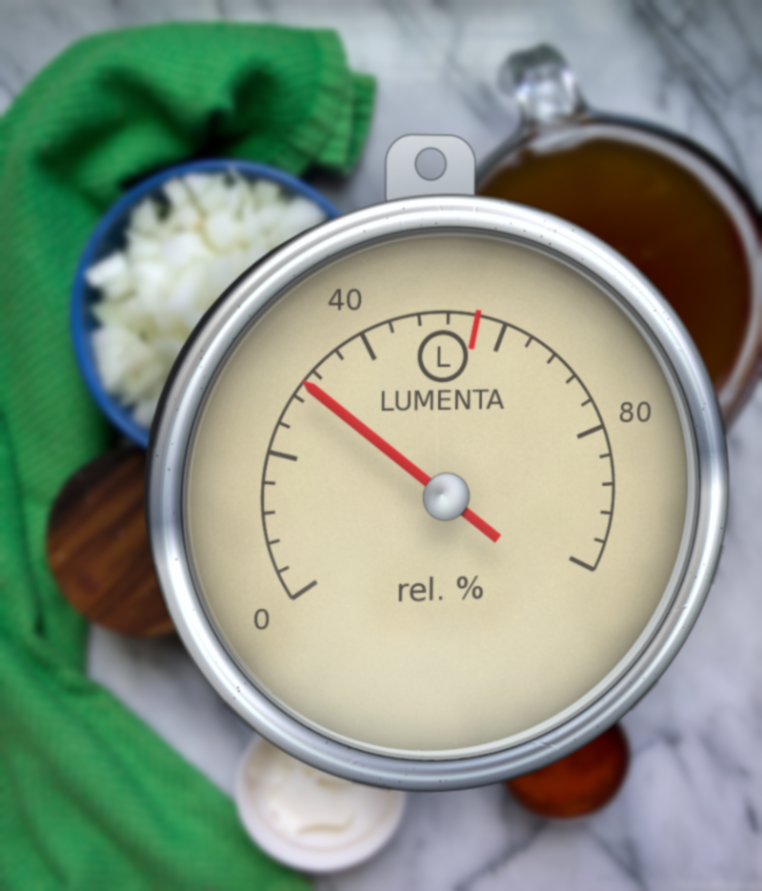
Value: 30%
